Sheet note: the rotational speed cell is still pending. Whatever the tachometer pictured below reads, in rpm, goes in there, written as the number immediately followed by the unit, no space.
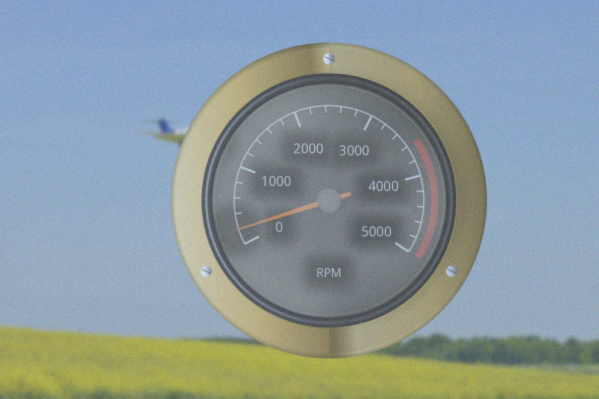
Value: 200rpm
